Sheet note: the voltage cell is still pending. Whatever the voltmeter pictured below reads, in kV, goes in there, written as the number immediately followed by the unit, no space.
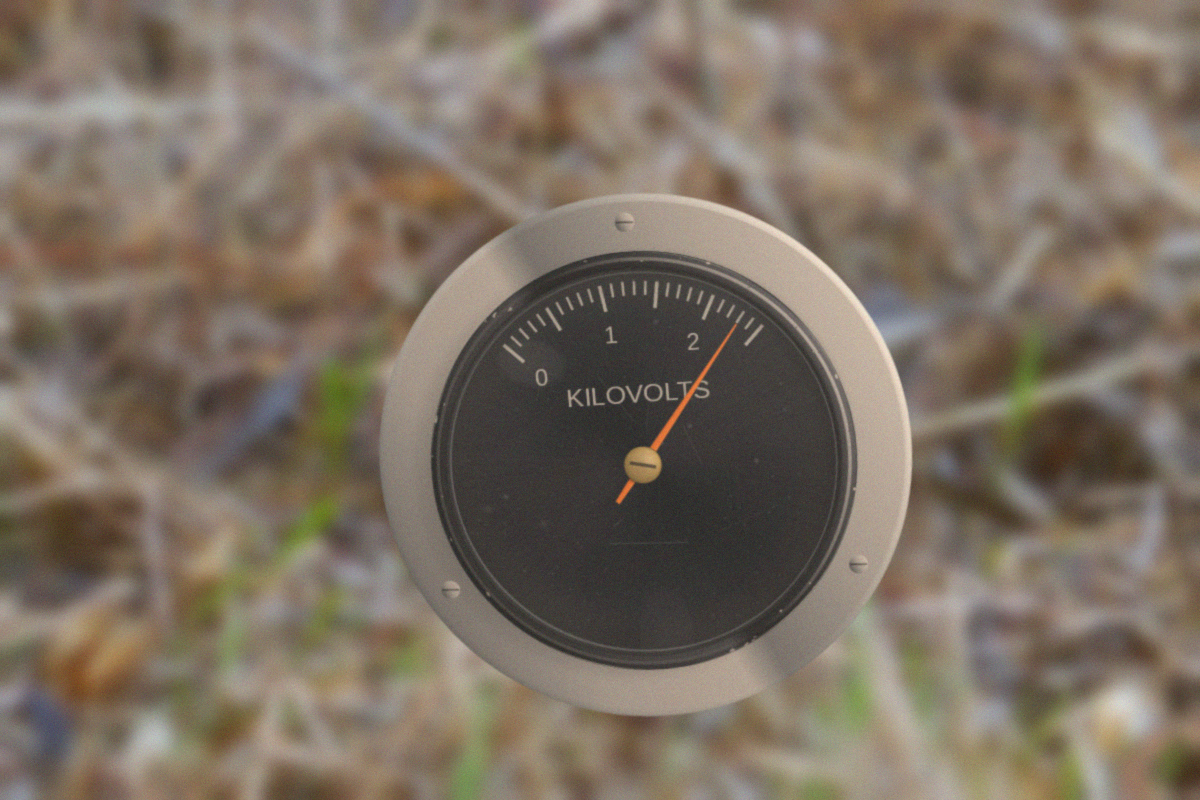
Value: 2.3kV
